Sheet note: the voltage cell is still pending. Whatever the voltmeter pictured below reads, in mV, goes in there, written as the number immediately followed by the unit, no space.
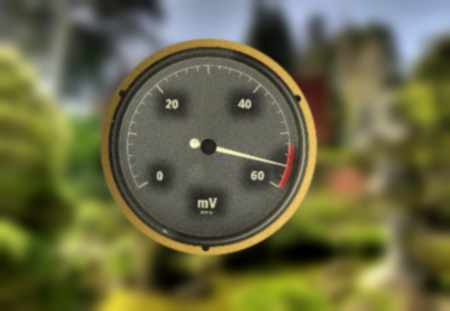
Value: 56mV
